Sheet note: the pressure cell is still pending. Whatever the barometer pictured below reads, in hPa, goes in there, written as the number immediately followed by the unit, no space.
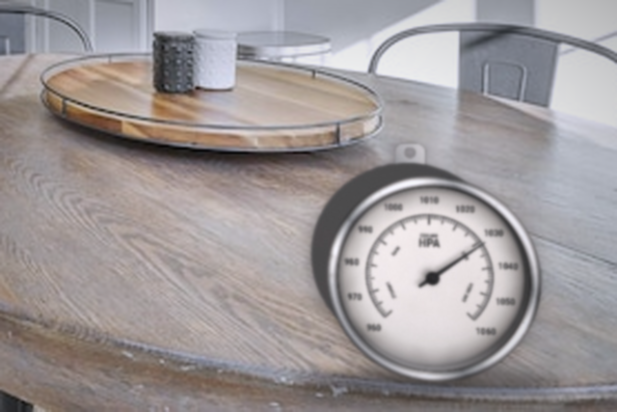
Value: 1030hPa
